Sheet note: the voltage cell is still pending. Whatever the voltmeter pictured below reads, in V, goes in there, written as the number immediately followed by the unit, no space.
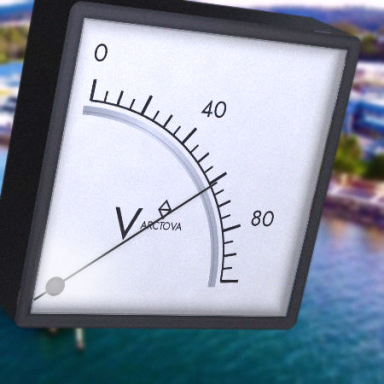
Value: 60V
